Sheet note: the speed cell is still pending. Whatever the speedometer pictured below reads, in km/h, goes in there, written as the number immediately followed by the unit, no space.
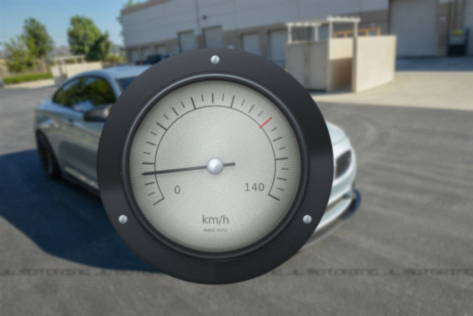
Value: 15km/h
